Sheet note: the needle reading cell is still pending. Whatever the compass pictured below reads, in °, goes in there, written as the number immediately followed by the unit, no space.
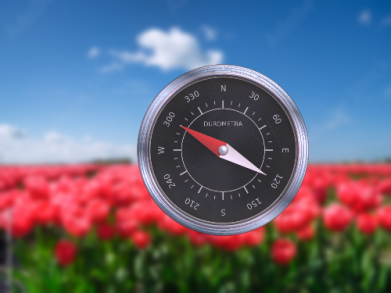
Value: 300°
